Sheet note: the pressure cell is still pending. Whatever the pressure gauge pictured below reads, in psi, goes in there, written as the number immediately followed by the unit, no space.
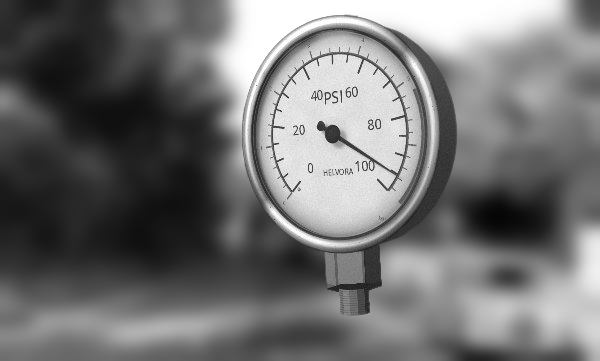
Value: 95psi
